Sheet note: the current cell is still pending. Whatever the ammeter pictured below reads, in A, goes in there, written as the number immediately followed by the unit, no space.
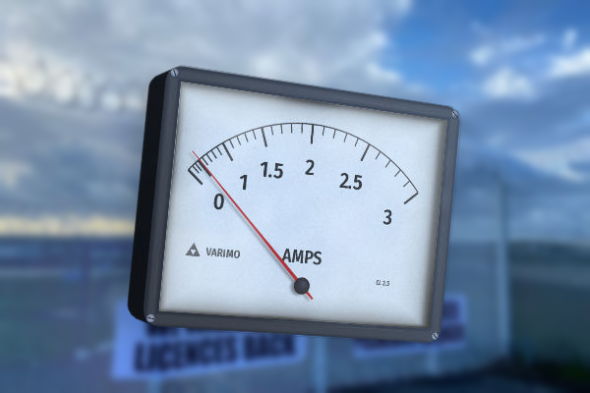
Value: 0.5A
